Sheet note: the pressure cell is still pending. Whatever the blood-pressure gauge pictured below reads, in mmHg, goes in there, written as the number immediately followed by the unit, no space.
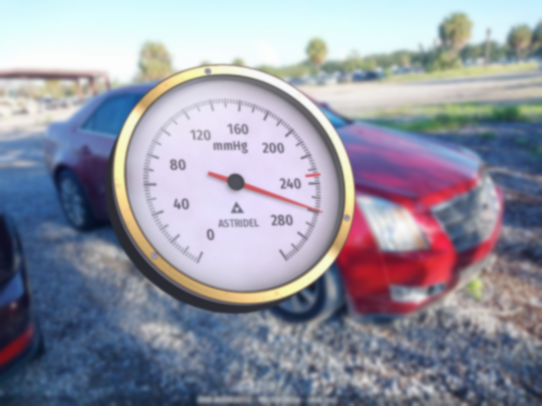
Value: 260mmHg
